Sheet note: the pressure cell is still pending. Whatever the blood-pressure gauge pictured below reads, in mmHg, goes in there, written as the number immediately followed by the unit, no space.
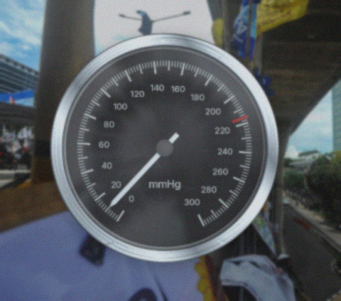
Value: 10mmHg
